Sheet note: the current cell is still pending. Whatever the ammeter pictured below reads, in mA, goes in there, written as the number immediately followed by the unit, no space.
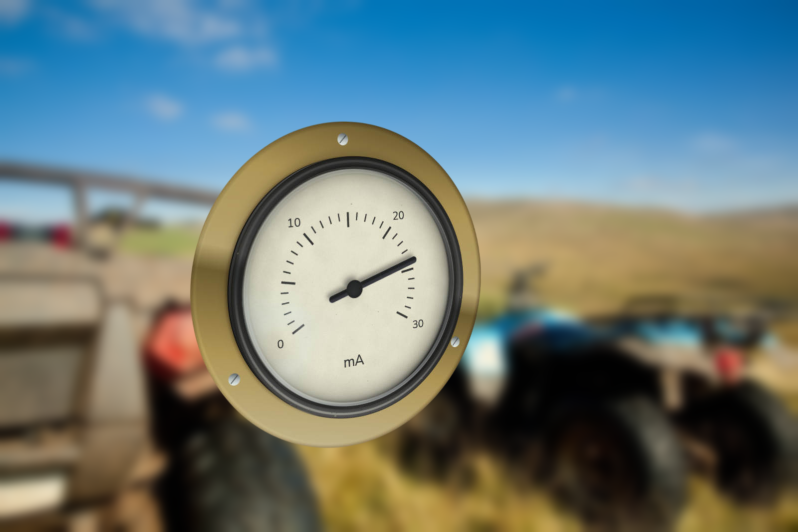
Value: 24mA
